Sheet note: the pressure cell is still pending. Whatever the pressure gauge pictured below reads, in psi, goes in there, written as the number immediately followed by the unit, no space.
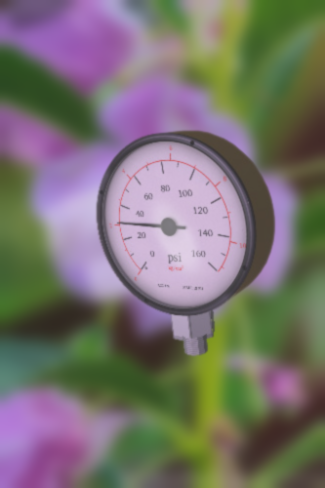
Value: 30psi
